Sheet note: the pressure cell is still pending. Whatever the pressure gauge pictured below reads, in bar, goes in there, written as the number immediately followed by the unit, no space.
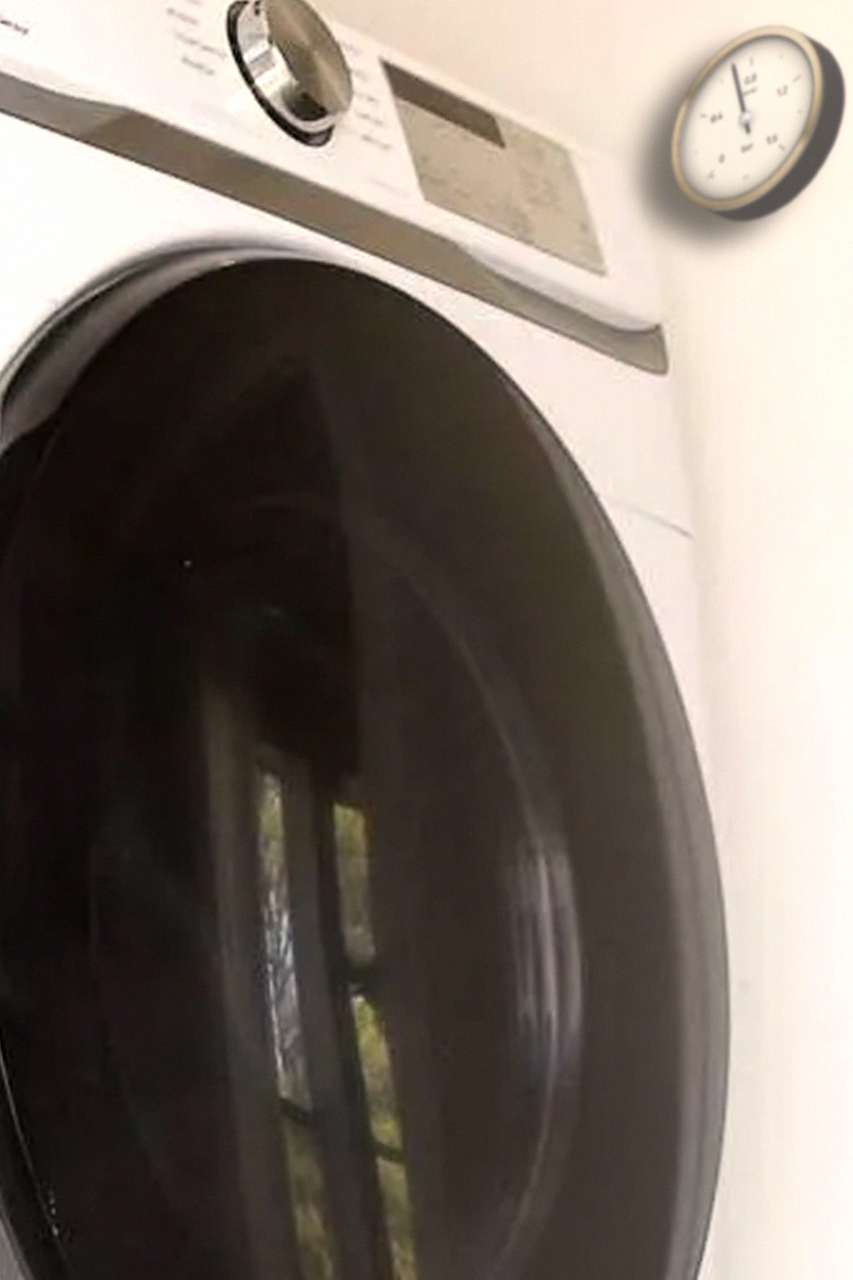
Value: 0.7bar
